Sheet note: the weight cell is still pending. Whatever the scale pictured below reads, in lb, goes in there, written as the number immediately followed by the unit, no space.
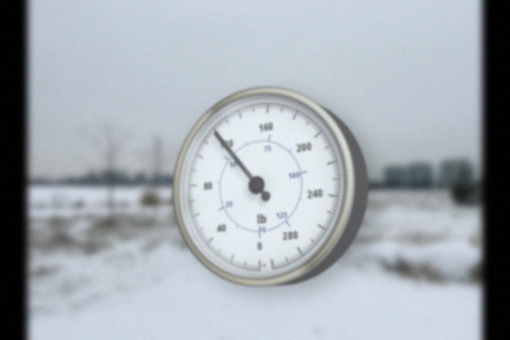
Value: 120lb
